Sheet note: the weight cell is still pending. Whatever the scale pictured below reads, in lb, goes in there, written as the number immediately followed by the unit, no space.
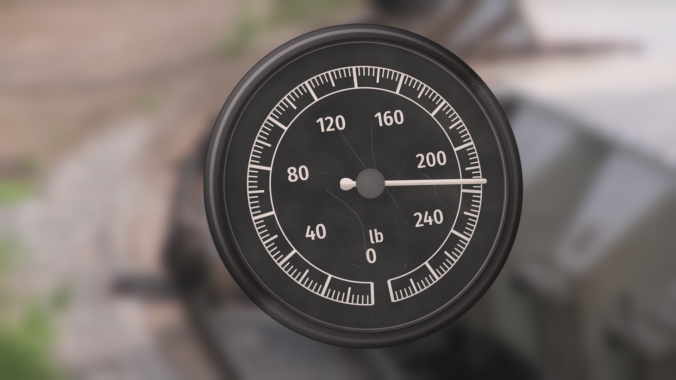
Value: 216lb
